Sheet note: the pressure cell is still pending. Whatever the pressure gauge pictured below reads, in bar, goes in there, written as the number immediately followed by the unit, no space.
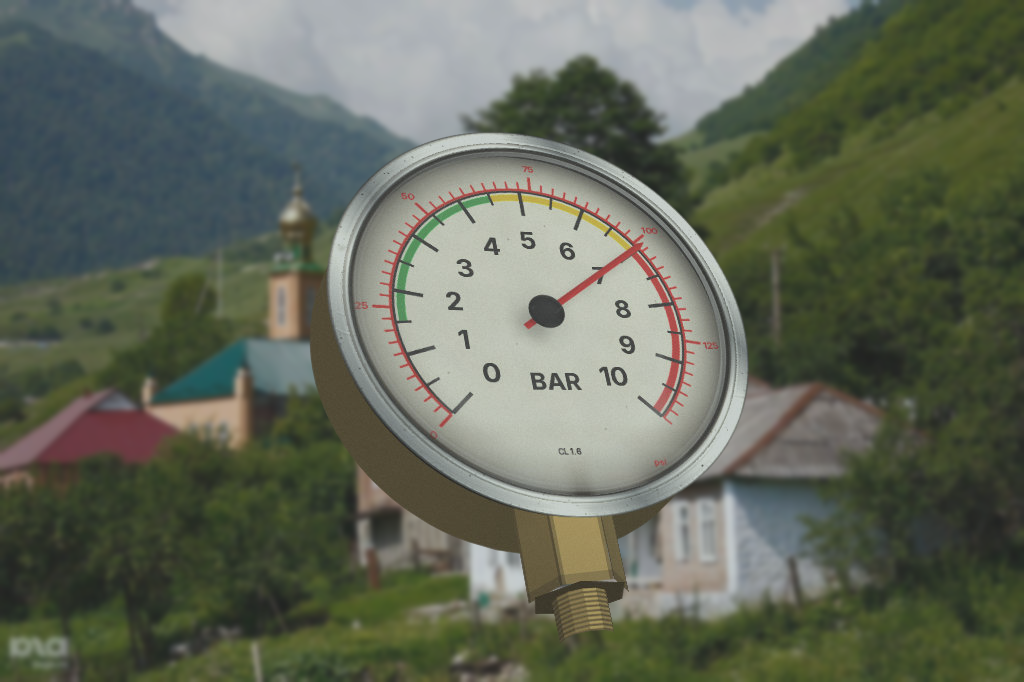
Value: 7bar
